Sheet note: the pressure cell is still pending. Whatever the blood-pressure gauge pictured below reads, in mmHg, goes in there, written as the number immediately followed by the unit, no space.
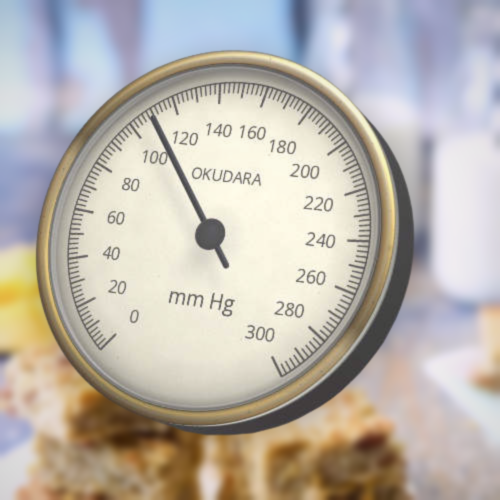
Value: 110mmHg
